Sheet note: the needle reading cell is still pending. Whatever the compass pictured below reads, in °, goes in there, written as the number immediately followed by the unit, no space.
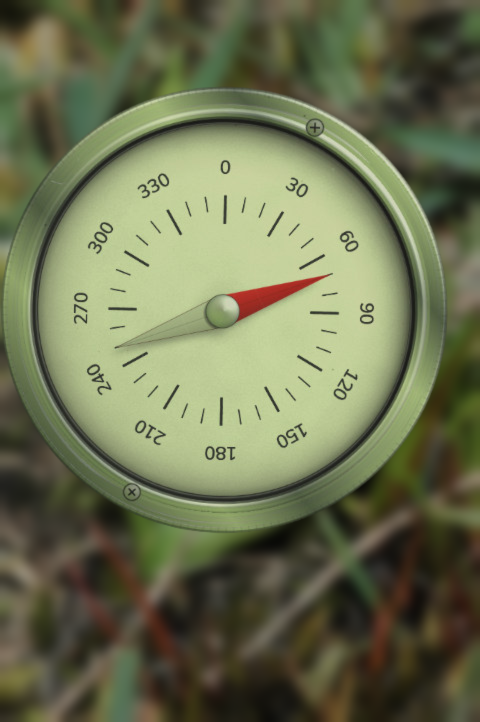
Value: 70°
